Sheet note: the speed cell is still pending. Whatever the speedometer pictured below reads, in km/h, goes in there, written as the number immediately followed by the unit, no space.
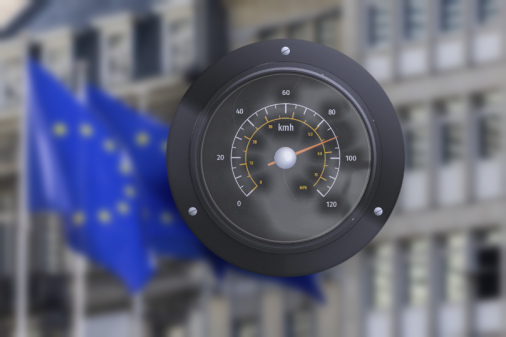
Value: 90km/h
